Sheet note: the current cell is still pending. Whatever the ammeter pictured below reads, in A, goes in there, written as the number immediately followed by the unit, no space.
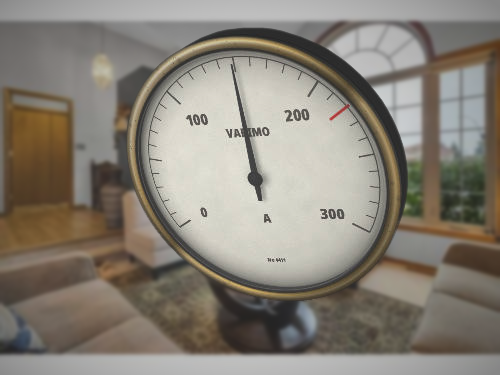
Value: 150A
